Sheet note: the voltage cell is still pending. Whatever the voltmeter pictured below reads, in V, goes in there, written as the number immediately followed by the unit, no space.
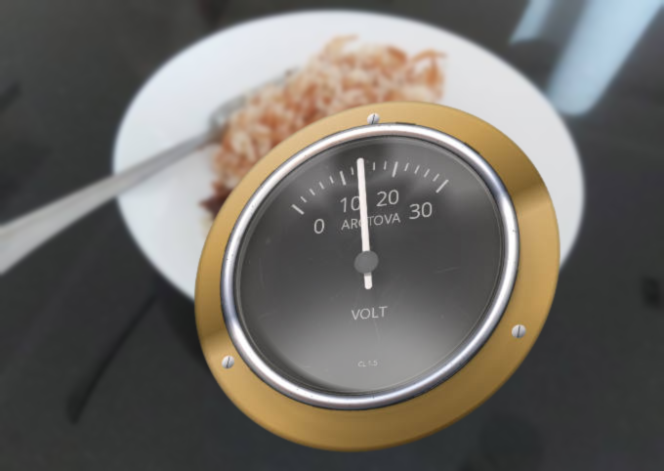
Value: 14V
